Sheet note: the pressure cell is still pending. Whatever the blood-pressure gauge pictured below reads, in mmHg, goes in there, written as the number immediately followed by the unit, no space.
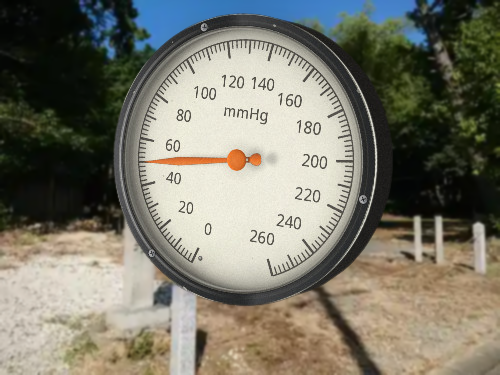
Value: 50mmHg
